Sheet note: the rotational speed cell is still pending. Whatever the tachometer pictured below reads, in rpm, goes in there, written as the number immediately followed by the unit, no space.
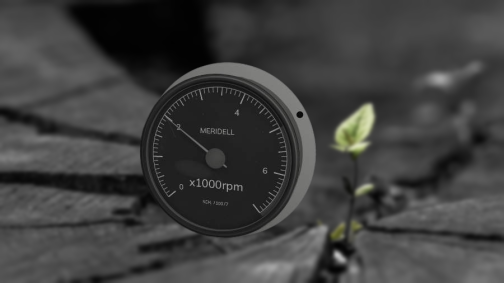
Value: 2000rpm
